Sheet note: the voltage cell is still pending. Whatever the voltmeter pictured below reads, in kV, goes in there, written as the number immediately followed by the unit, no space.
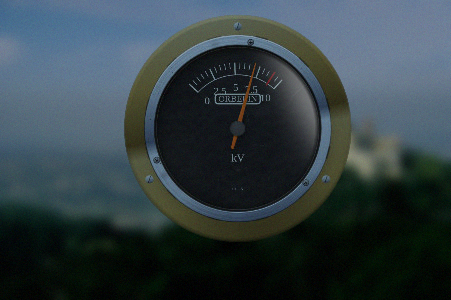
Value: 7kV
